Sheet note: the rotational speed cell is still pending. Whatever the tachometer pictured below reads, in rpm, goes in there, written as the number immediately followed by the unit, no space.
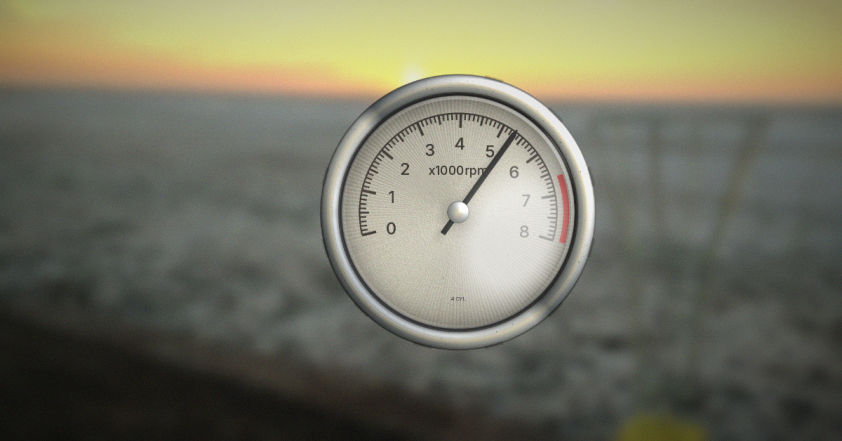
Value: 5300rpm
